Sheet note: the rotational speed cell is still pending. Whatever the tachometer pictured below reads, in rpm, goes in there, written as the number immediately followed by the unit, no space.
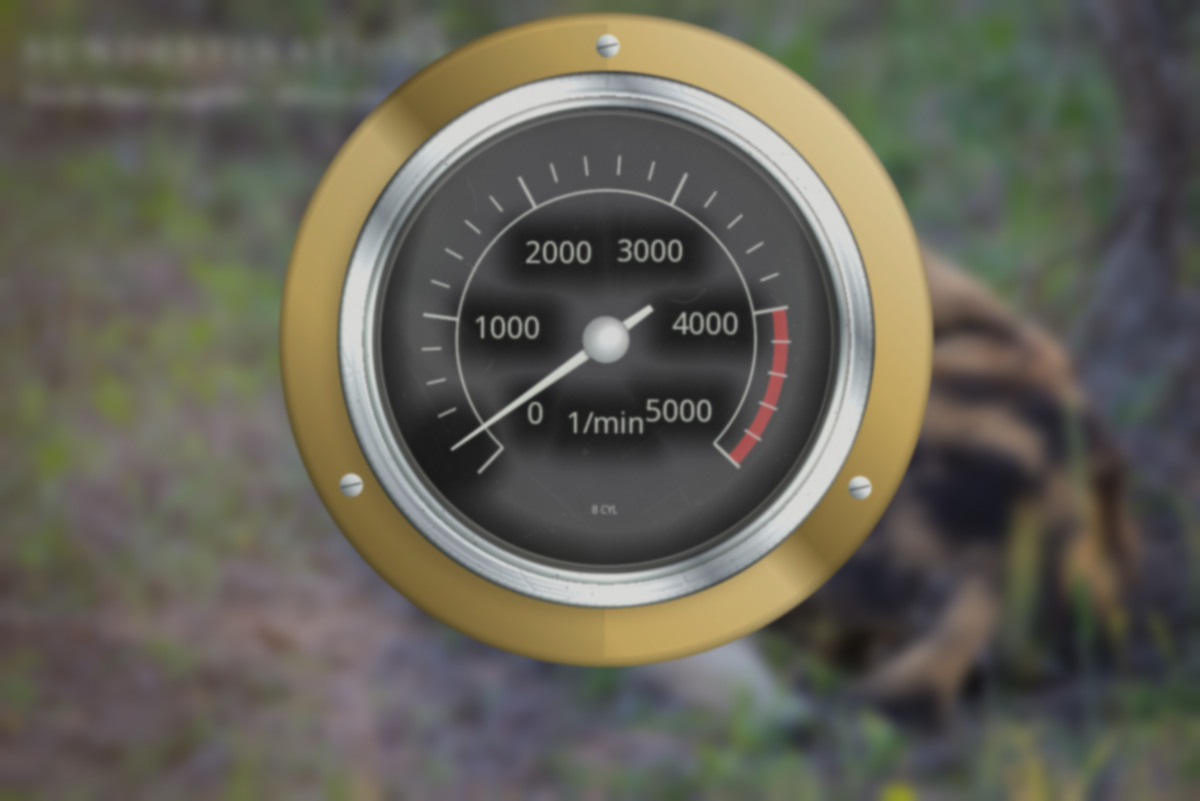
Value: 200rpm
